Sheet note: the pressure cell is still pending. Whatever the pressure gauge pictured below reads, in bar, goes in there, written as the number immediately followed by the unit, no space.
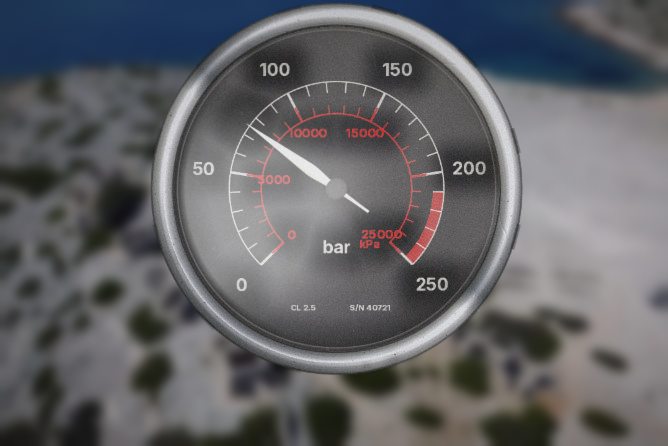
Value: 75bar
